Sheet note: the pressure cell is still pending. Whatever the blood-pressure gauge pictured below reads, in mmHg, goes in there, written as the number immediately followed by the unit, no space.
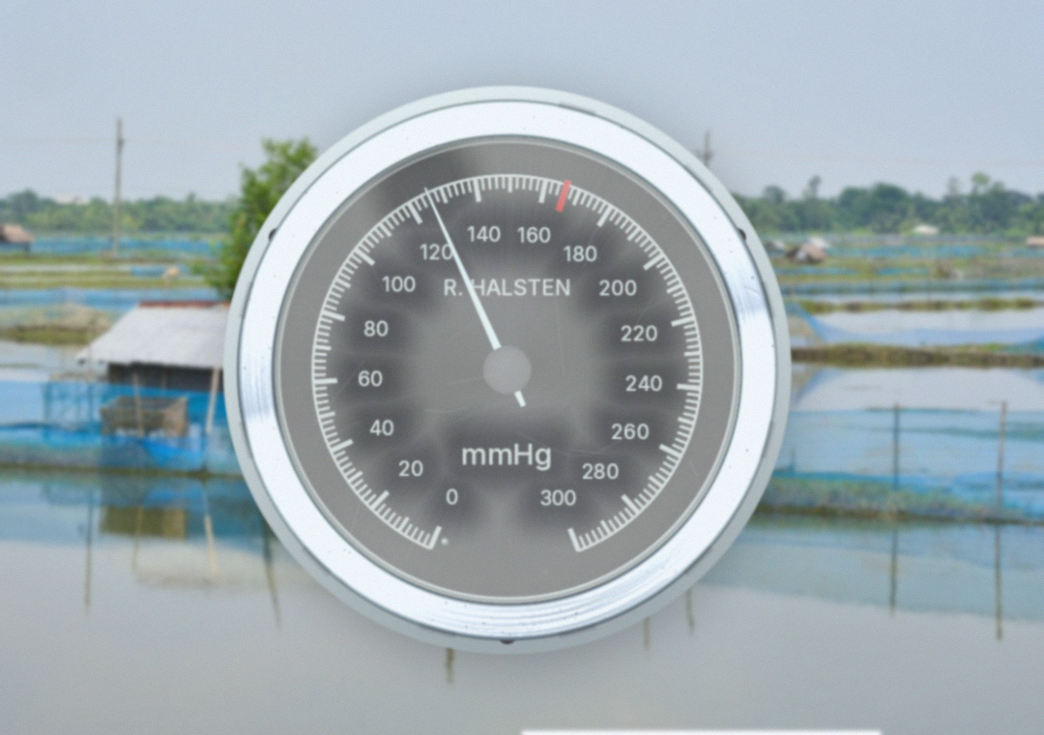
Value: 126mmHg
